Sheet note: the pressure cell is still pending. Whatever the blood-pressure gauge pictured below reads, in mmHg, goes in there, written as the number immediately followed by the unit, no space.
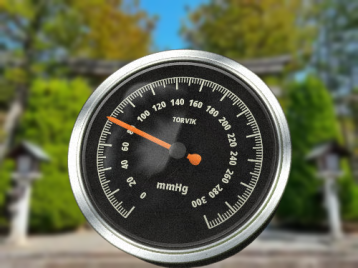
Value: 80mmHg
